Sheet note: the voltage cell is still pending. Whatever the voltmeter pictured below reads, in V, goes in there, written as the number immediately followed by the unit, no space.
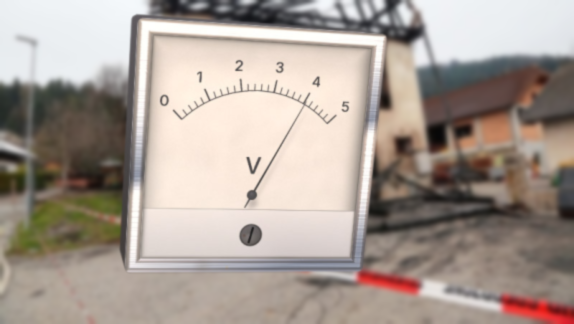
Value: 4V
